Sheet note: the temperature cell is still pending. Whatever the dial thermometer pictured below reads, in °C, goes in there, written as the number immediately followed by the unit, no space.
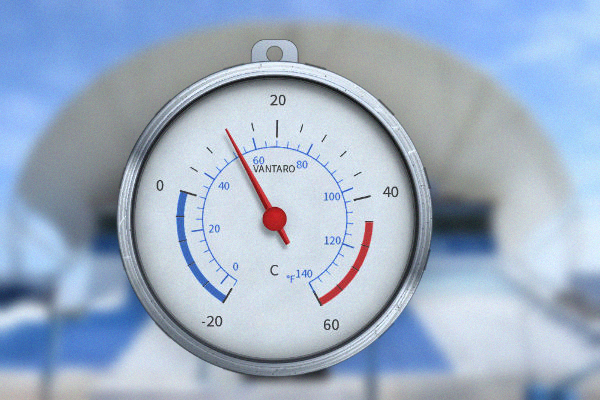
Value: 12°C
